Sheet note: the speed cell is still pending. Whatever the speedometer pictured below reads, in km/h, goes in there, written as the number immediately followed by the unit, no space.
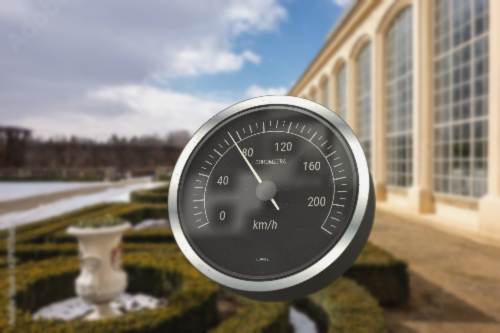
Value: 75km/h
